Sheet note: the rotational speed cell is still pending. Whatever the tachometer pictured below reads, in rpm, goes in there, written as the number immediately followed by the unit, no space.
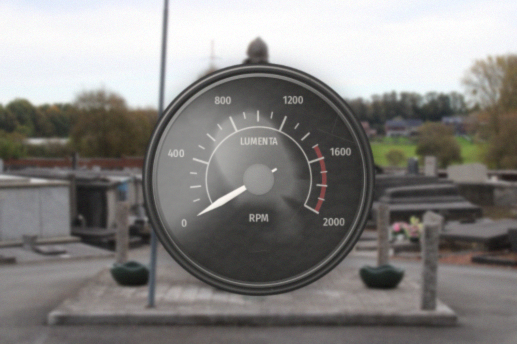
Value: 0rpm
